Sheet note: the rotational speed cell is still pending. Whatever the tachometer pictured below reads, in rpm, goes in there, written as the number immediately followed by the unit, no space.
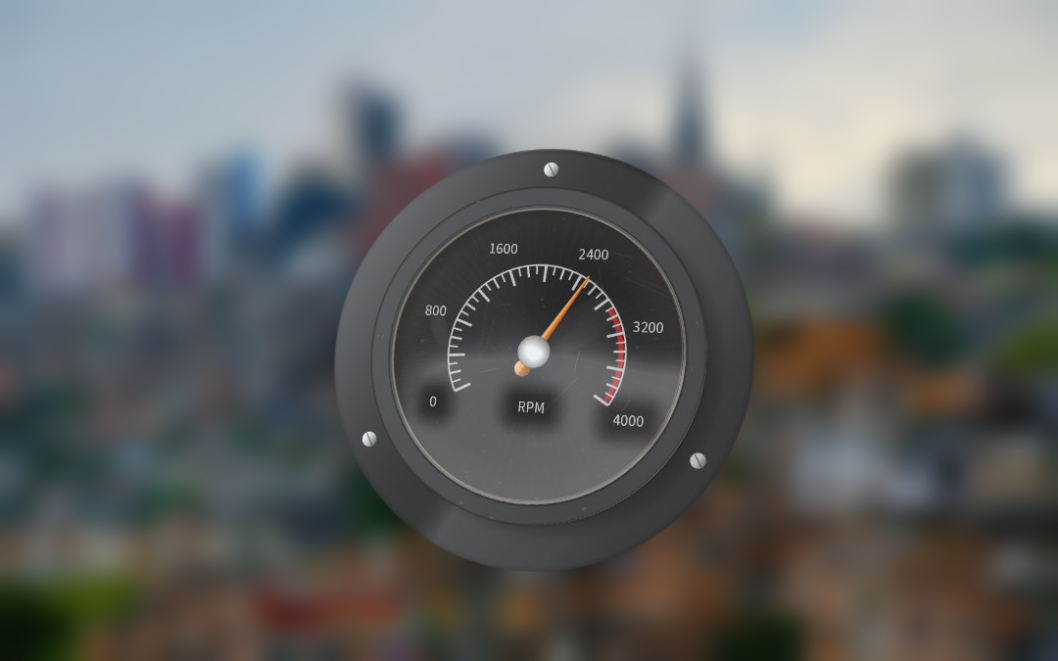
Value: 2500rpm
